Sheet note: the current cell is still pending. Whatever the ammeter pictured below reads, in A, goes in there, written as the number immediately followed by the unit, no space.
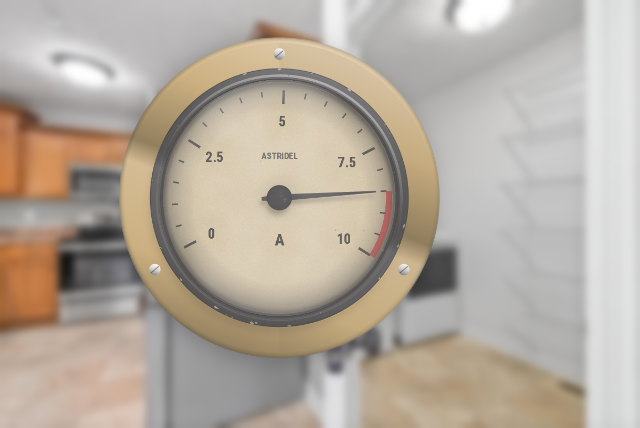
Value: 8.5A
